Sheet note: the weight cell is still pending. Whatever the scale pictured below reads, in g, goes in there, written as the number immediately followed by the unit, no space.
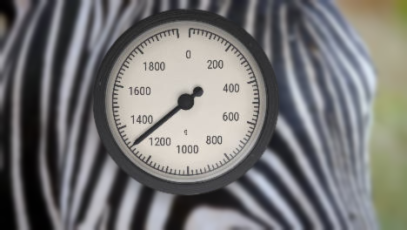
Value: 1300g
